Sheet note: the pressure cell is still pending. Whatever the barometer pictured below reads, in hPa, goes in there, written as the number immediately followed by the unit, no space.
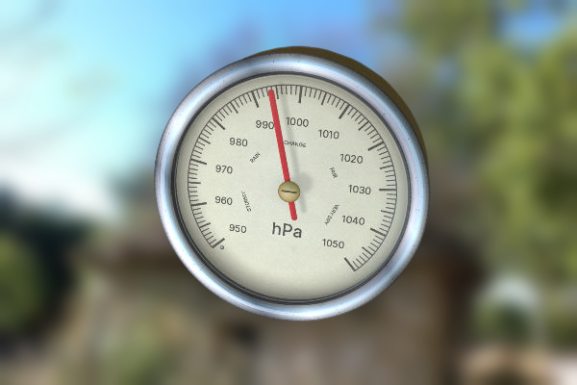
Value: 994hPa
